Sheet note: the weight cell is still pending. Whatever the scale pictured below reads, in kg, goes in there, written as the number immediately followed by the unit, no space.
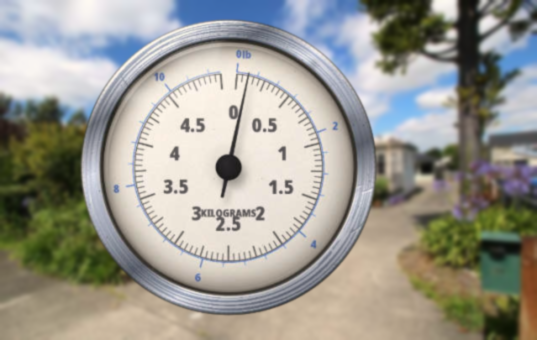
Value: 0.1kg
